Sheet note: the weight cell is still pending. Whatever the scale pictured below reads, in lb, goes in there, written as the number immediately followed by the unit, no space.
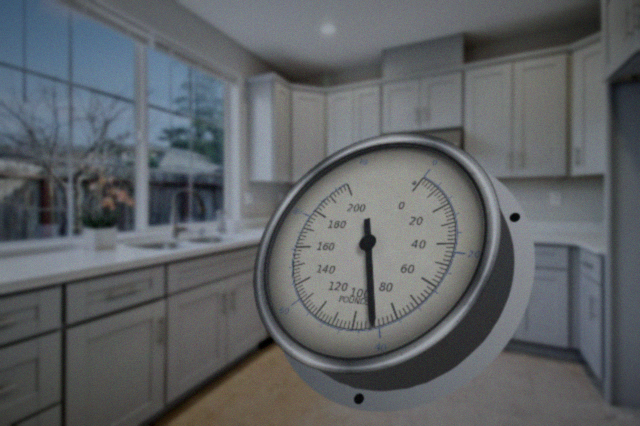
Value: 90lb
